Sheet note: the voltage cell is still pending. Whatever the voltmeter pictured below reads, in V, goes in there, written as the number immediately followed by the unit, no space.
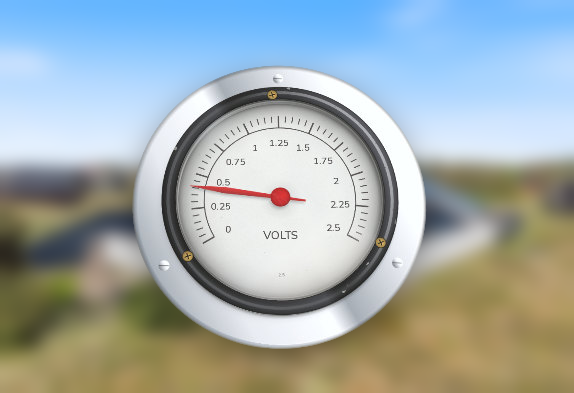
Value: 0.4V
